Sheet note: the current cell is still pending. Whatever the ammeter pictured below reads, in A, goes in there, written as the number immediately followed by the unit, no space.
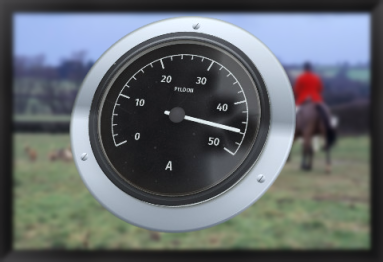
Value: 46A
